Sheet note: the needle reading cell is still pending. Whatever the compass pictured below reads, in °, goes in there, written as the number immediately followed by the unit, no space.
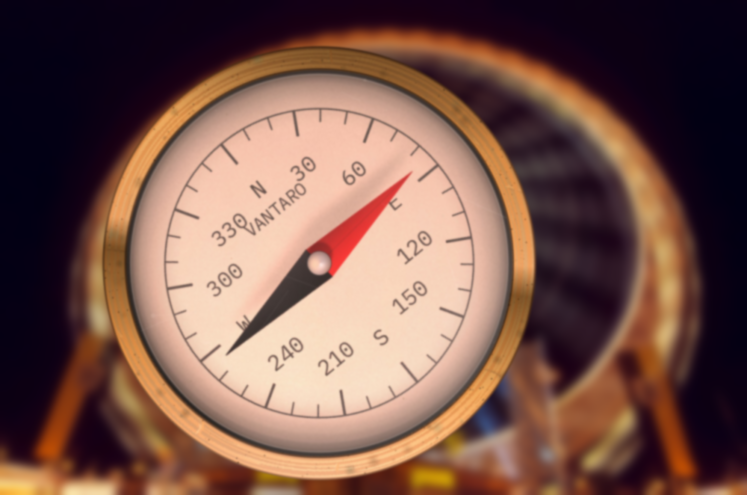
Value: 85°
